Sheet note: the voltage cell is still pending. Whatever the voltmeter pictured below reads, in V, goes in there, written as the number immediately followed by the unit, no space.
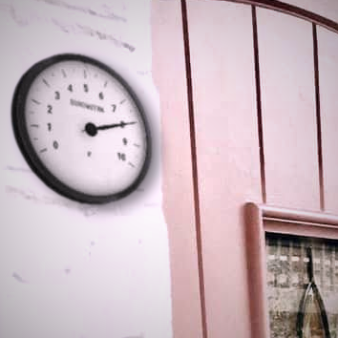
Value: 8V
